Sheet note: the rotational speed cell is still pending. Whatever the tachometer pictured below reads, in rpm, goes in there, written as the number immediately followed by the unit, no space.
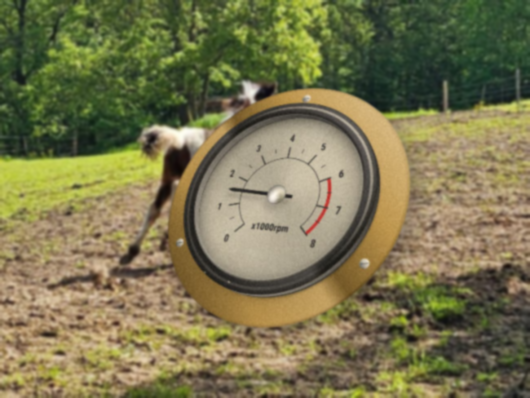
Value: 1500rpm
